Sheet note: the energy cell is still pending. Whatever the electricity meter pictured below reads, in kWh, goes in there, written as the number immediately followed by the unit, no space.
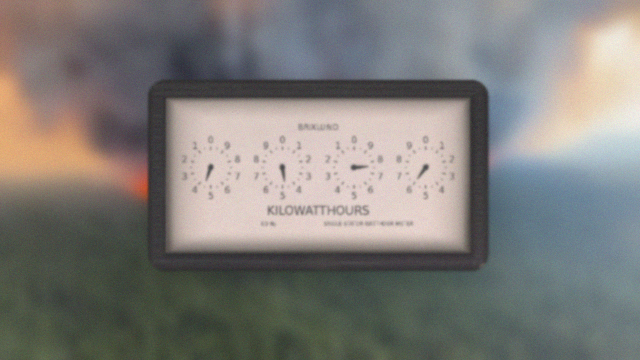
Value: 4476kWh
